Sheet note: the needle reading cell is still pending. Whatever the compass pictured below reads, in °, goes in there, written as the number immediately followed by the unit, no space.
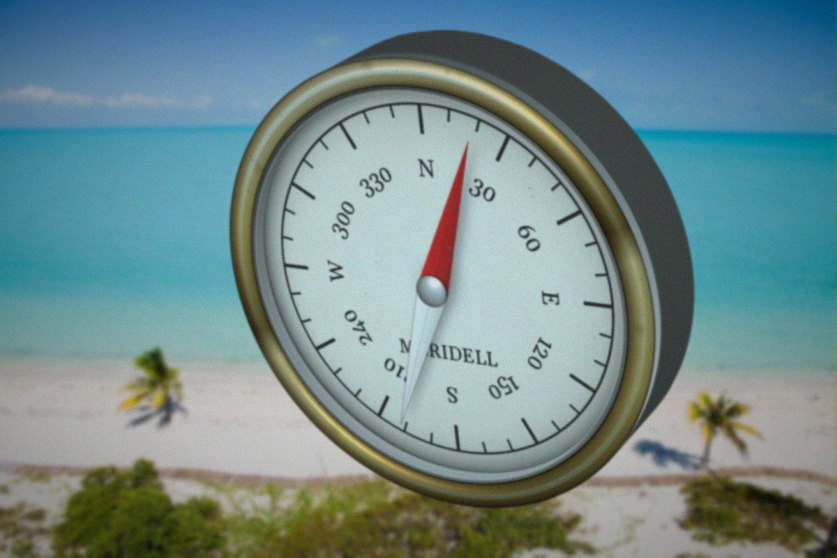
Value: 20°
